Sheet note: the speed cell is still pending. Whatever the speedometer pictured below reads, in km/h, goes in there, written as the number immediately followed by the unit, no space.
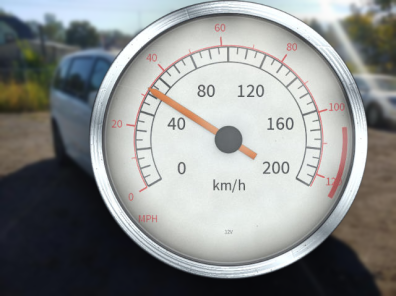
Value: 52.5km/h
